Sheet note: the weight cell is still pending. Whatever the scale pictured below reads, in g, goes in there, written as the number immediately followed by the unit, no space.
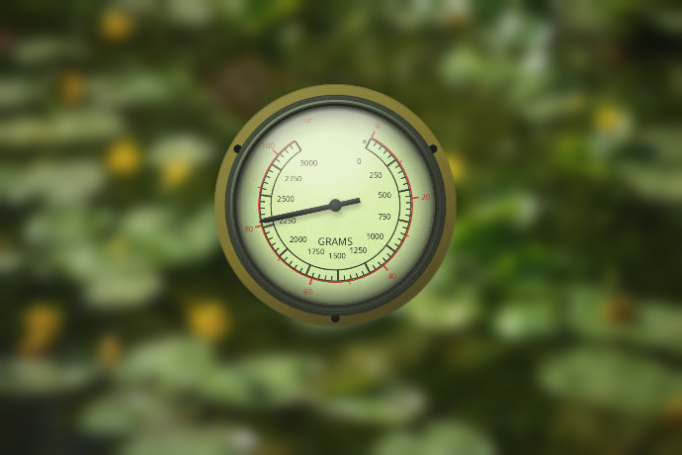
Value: 2300g
